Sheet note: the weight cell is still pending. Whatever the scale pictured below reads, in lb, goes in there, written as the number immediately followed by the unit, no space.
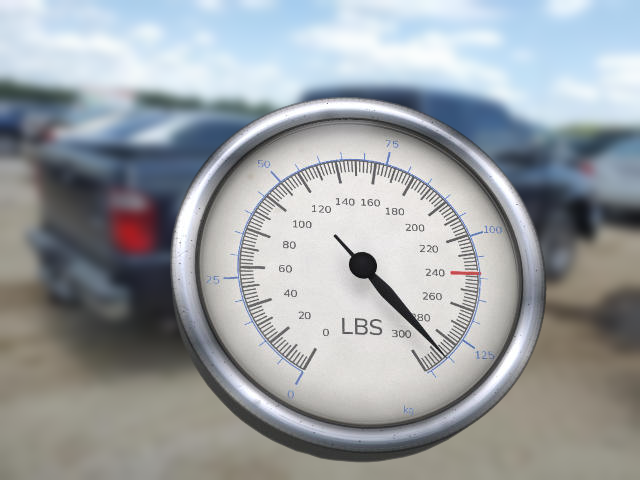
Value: 290lb
